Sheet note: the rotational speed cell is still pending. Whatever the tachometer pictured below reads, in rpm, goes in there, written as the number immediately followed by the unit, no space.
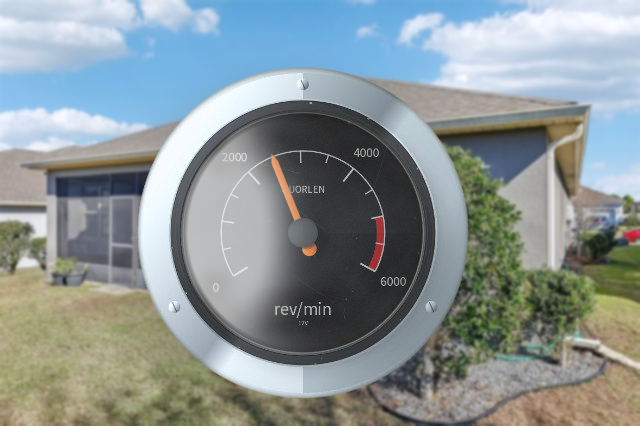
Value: 2500rpm
